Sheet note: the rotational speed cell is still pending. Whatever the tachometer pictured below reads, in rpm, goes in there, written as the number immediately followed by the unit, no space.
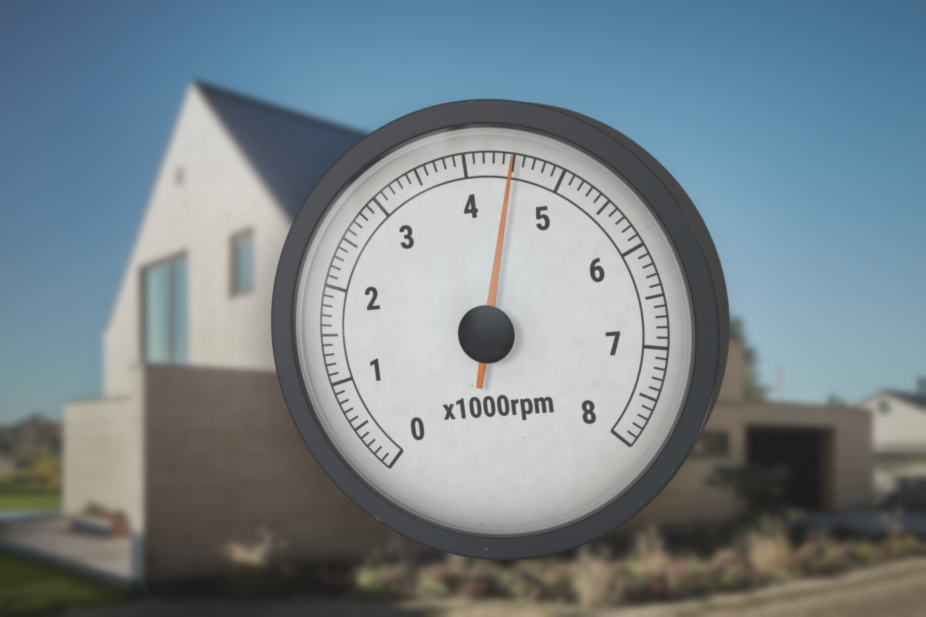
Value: 4500rpm
